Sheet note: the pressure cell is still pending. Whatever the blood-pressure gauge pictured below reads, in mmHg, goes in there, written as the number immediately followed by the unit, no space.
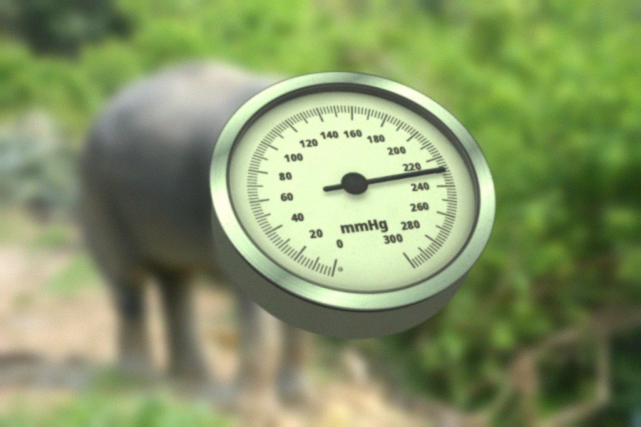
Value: 230mmHg
